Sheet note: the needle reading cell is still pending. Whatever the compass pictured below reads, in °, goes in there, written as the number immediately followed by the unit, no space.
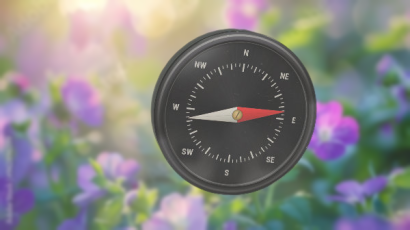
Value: 80°
